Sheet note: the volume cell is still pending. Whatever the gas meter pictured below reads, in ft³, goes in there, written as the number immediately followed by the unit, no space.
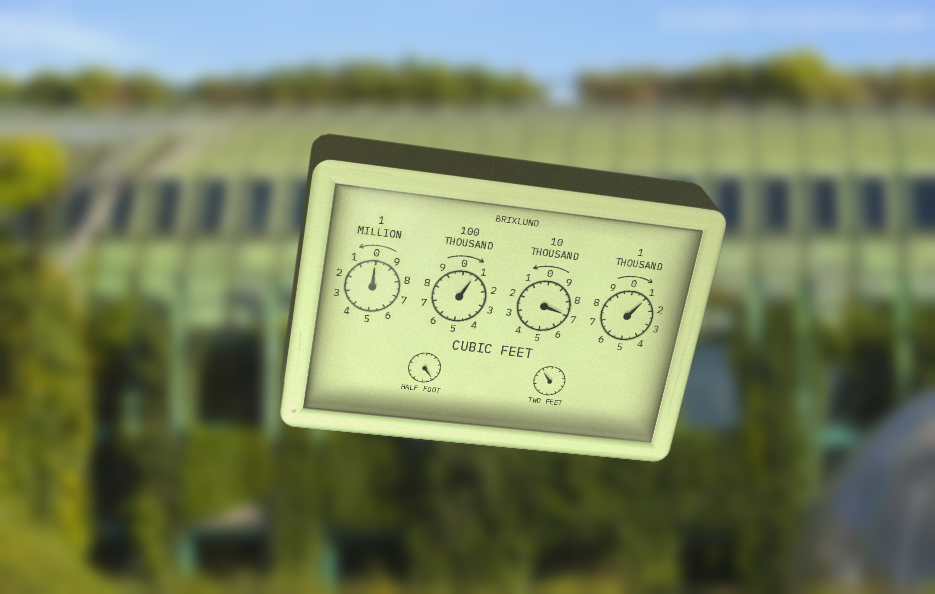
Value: 7100ft³
